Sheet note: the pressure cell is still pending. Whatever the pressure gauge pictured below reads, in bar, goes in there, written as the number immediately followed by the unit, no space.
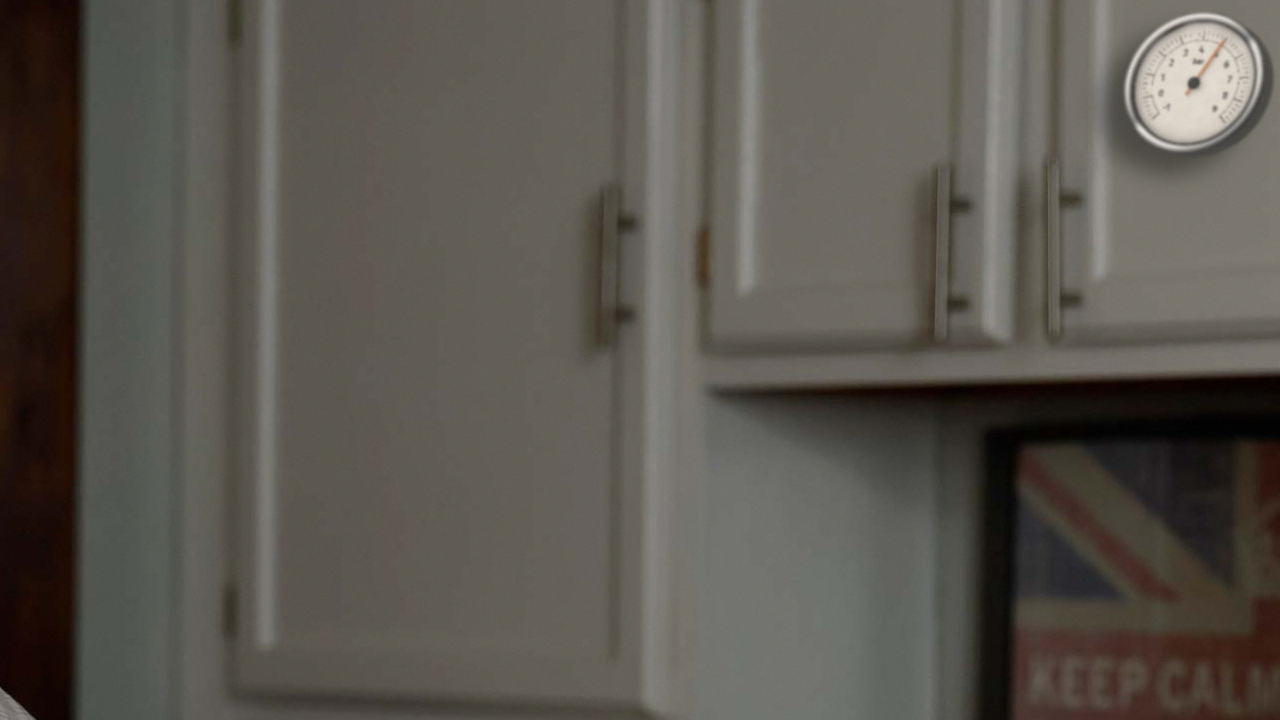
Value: 5bar
